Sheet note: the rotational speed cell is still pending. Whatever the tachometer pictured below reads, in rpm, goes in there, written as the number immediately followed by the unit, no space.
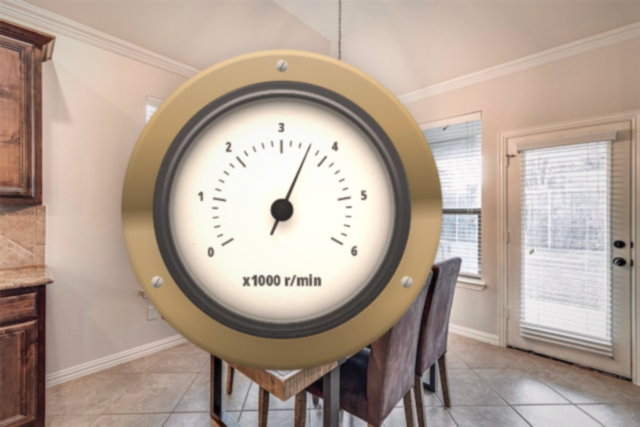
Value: 3600rpm
